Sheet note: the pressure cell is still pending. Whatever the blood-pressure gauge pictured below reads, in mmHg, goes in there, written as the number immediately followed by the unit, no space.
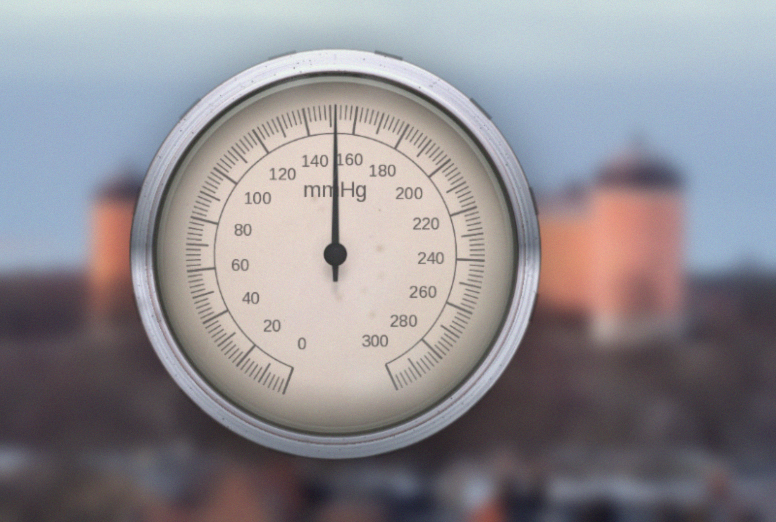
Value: 152mmHg
